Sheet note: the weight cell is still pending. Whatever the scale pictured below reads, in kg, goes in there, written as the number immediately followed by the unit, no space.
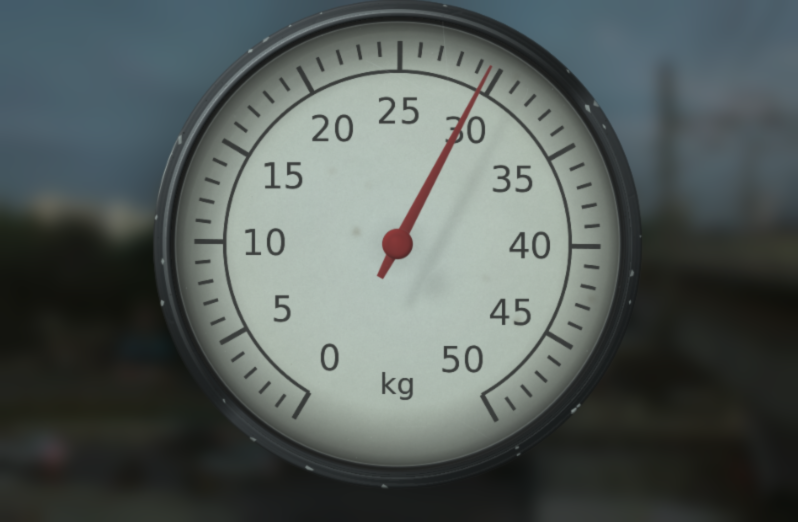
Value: 29.5kg
